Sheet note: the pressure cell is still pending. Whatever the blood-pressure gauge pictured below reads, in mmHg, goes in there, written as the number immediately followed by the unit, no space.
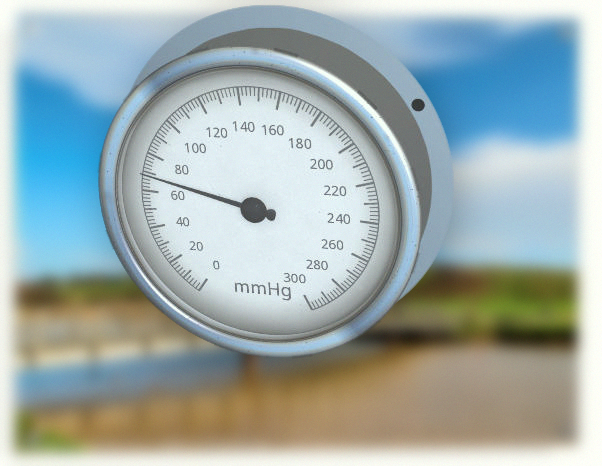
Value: 70mmHg
